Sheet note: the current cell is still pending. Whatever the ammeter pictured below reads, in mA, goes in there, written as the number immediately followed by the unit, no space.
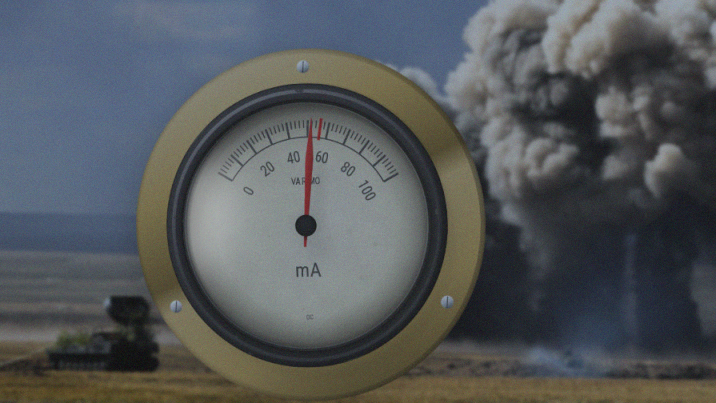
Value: 52mA
